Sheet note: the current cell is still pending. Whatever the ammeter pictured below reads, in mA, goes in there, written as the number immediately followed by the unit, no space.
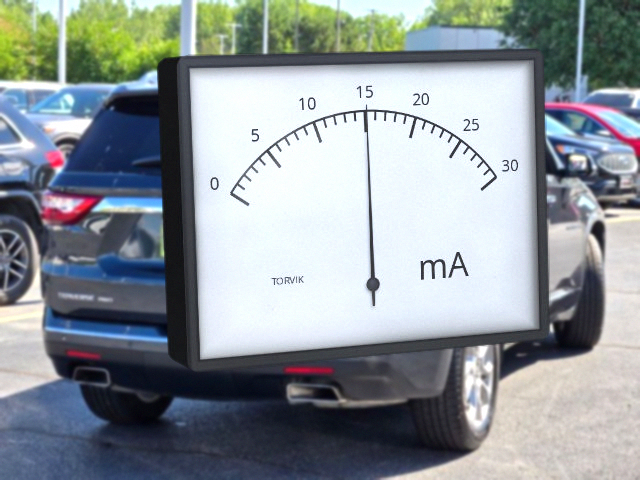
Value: 15mA
